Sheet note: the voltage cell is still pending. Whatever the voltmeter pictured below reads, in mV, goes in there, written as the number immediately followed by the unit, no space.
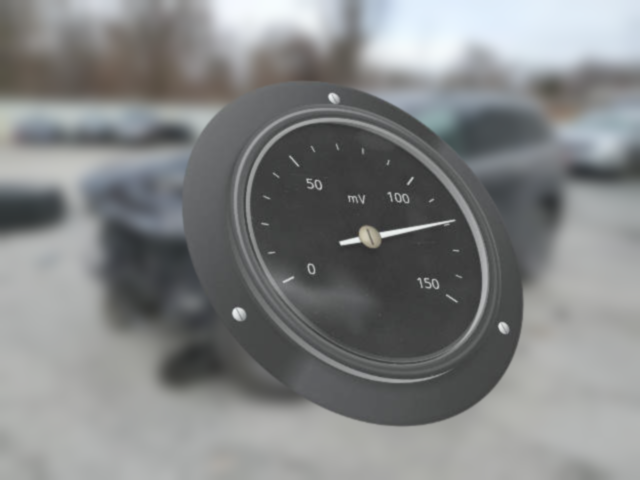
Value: 120mV
